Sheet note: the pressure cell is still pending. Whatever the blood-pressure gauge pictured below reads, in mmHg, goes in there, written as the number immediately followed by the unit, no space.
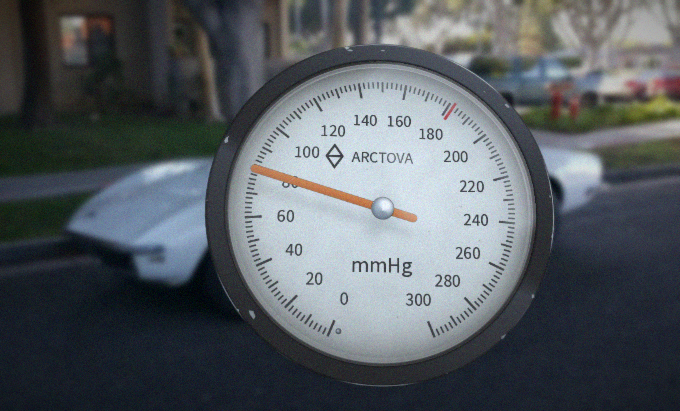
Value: 80mmHg
